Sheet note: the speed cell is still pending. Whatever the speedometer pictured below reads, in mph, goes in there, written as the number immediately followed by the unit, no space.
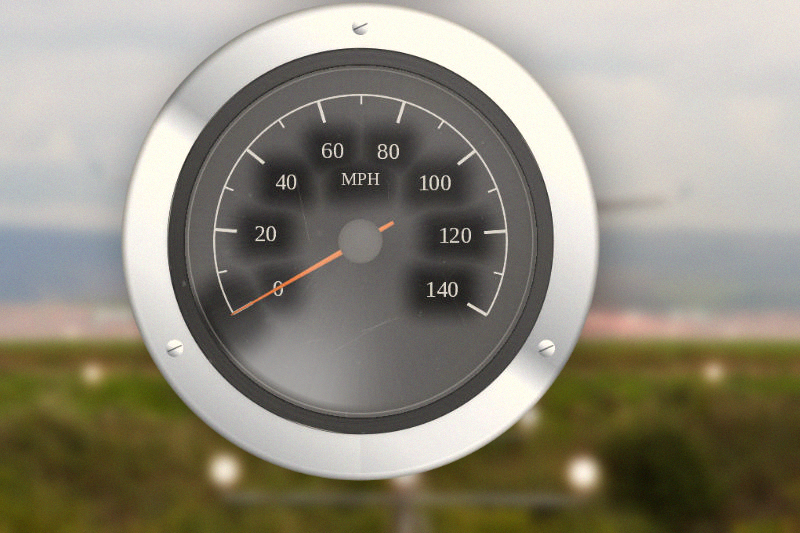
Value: 0mph
